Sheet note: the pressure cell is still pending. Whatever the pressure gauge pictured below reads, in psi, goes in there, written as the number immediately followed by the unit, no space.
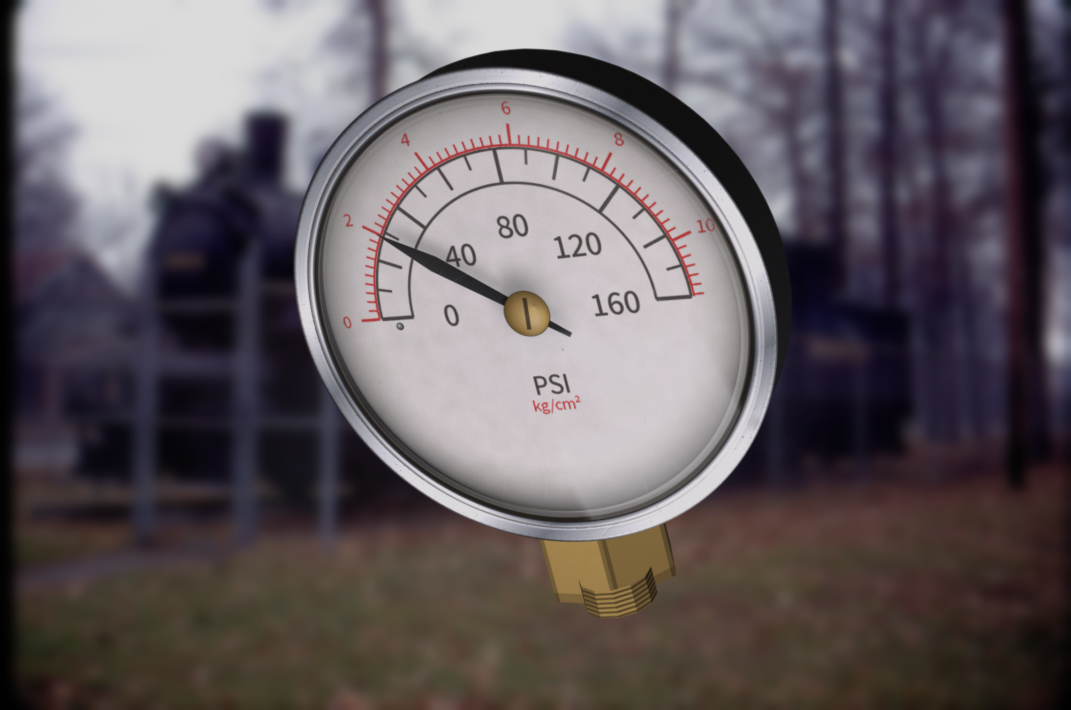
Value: 30psi
